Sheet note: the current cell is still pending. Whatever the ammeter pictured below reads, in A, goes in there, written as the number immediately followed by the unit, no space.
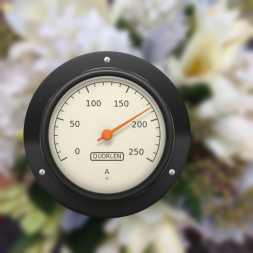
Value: 185A
